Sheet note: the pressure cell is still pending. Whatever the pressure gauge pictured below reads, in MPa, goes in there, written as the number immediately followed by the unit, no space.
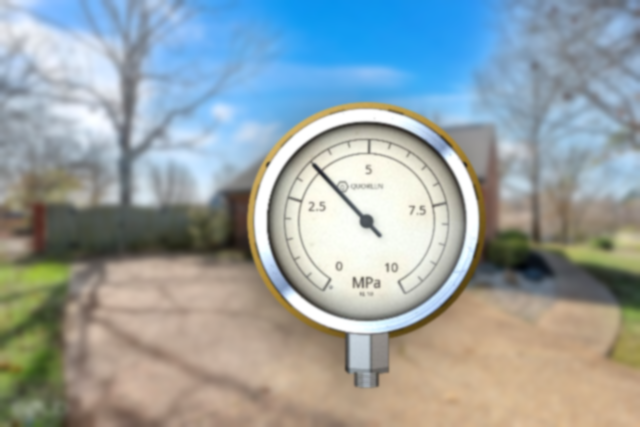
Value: 3.5MPa
